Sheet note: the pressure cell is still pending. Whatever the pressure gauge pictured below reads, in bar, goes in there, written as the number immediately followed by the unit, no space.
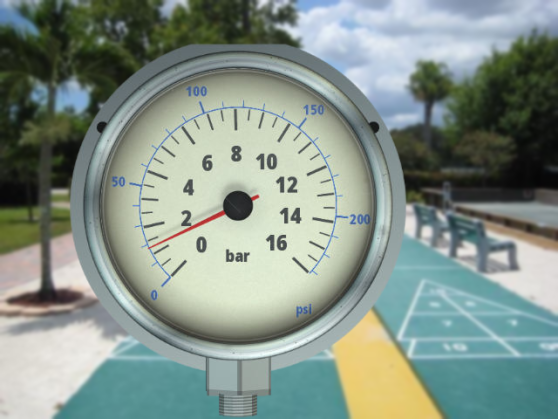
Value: 1.25bar
